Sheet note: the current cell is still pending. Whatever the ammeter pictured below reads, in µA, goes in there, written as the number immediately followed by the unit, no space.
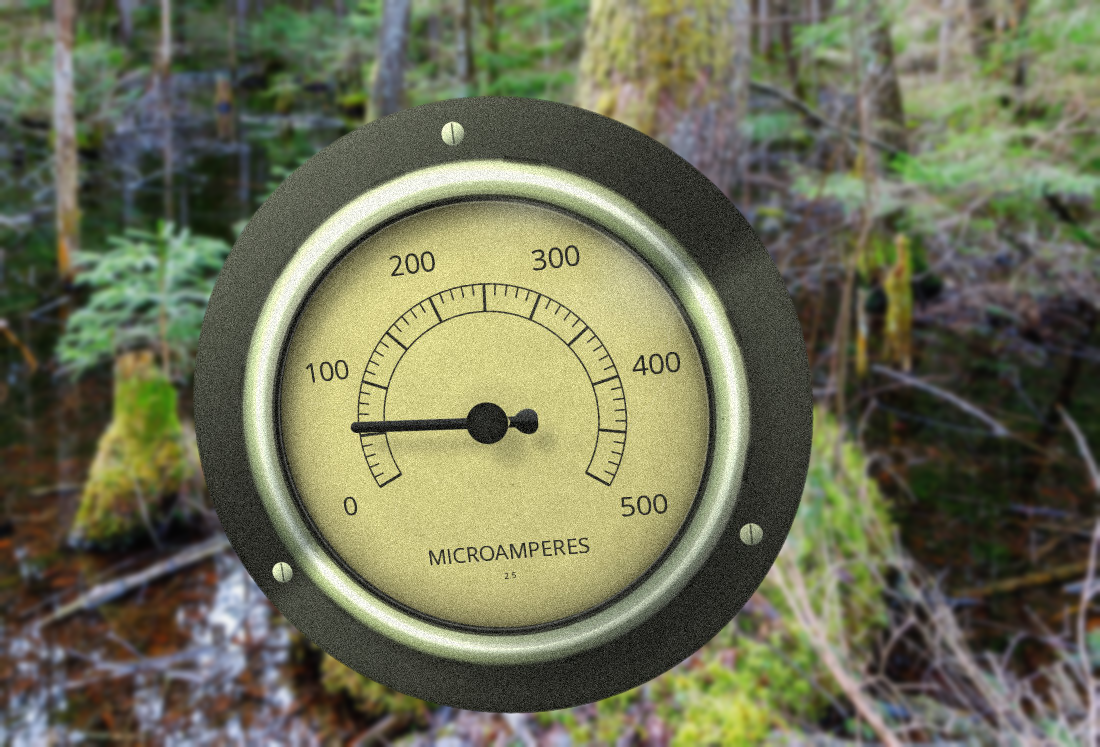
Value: 60µA
